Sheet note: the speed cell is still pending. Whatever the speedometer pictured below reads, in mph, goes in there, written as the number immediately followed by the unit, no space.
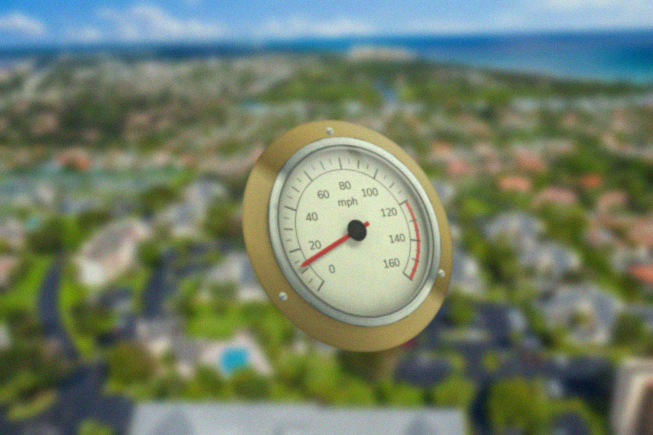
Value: 12.5mph
